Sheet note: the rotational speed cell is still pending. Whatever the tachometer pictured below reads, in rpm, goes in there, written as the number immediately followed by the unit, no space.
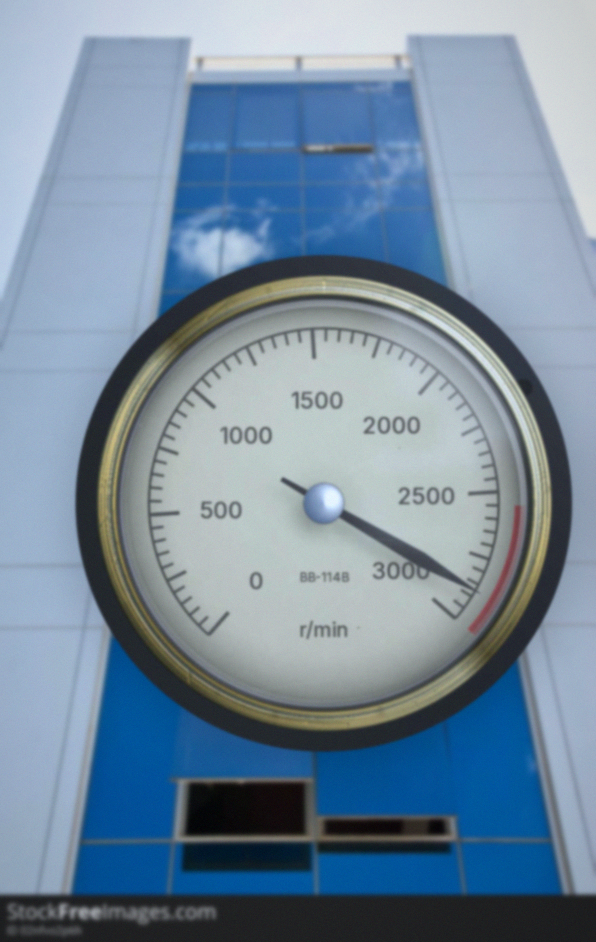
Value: 2875rpm
